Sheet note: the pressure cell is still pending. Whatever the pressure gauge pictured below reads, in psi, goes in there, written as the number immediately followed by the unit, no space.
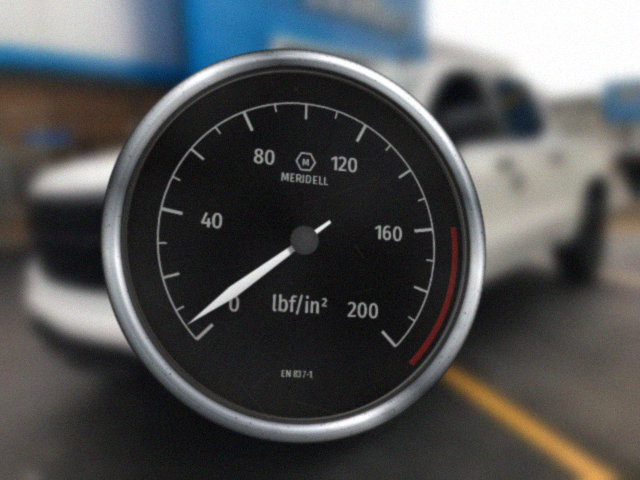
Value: 5psi
